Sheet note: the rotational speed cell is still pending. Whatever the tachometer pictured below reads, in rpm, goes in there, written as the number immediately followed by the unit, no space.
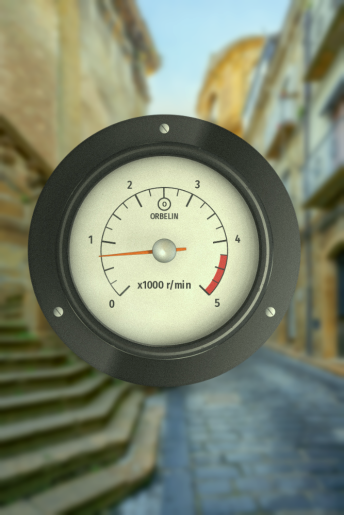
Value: 750rpm
